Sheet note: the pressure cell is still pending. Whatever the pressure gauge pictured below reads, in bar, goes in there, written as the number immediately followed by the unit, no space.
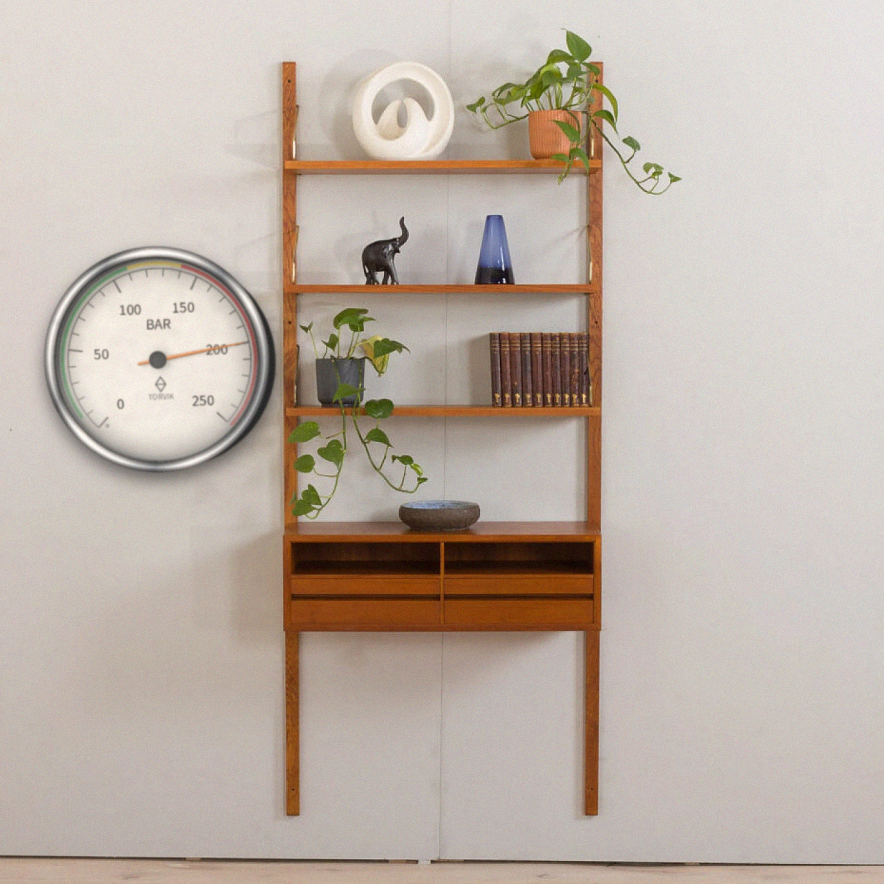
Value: 200bar
